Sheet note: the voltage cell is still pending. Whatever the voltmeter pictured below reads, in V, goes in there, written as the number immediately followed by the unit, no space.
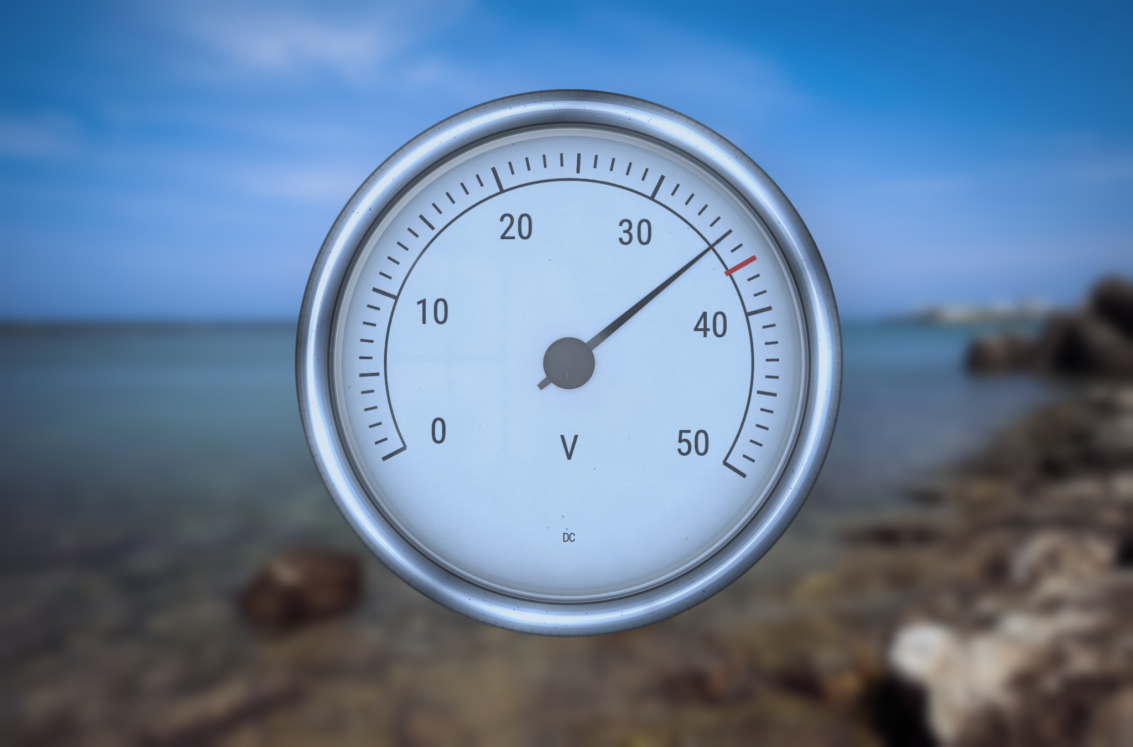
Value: 35V
